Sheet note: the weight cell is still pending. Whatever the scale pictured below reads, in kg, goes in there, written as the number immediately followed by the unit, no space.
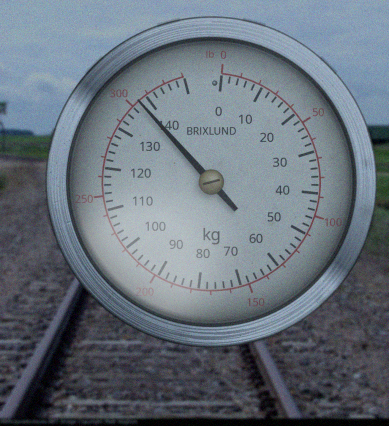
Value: 138kg
